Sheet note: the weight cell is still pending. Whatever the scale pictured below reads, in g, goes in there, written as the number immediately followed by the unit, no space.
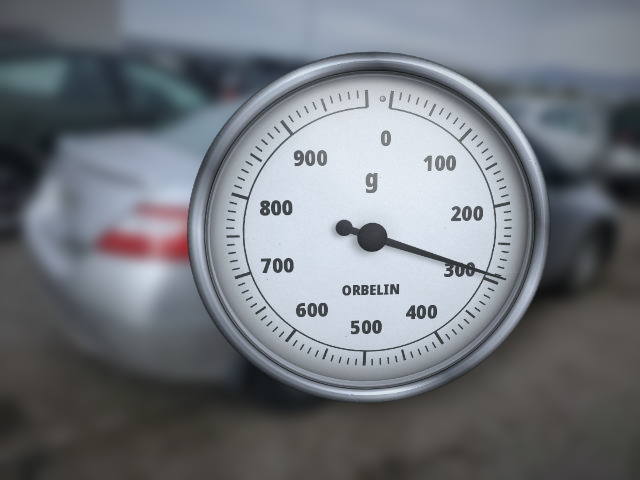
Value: 290g
